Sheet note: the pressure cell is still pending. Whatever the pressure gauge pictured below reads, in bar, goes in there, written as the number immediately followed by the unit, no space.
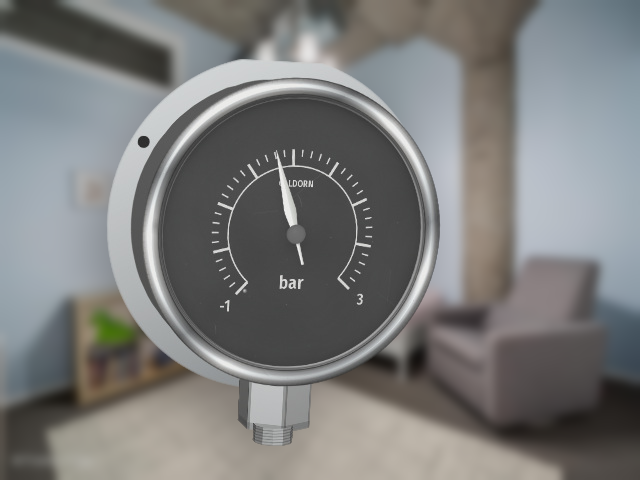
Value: 0.8bar
